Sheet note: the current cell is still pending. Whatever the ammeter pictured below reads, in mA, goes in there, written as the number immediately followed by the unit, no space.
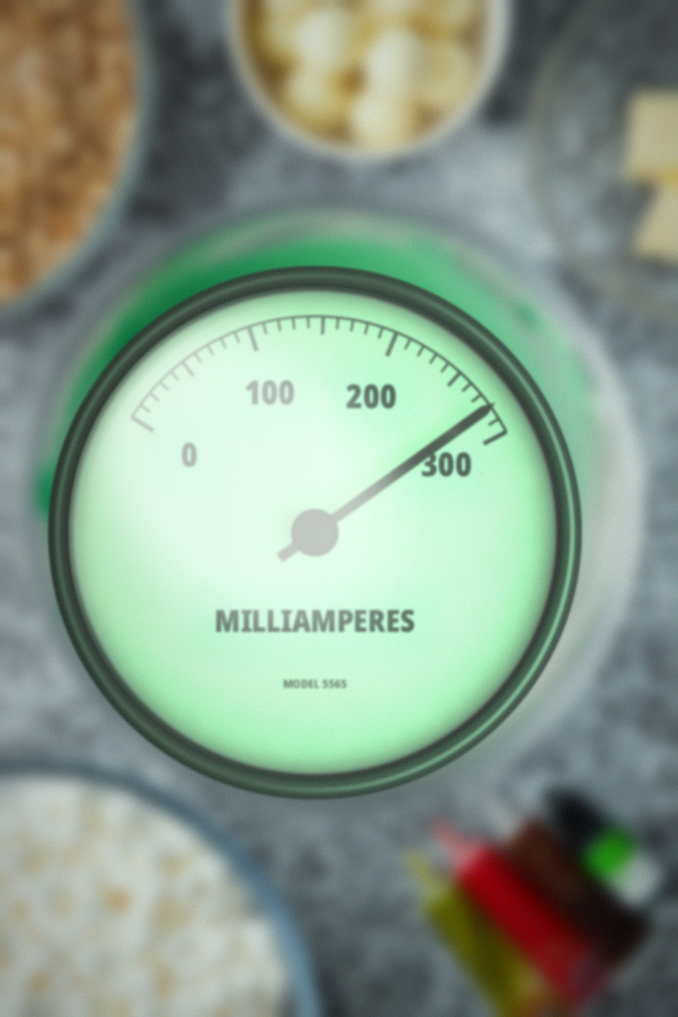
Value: 280mA
